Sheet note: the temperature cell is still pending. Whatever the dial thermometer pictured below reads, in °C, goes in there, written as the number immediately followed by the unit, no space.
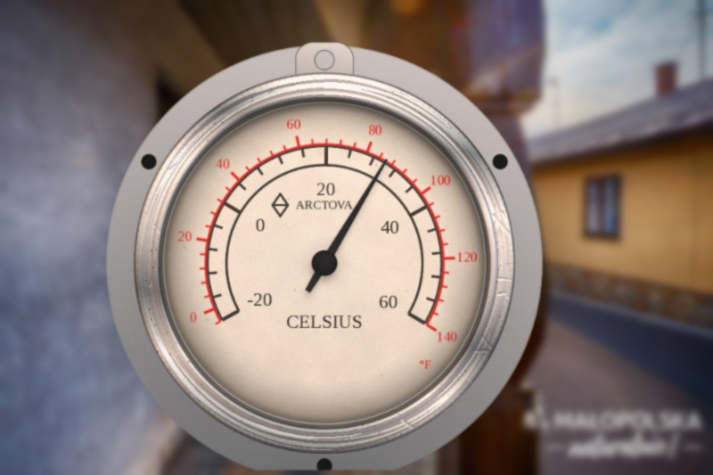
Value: 30°C
